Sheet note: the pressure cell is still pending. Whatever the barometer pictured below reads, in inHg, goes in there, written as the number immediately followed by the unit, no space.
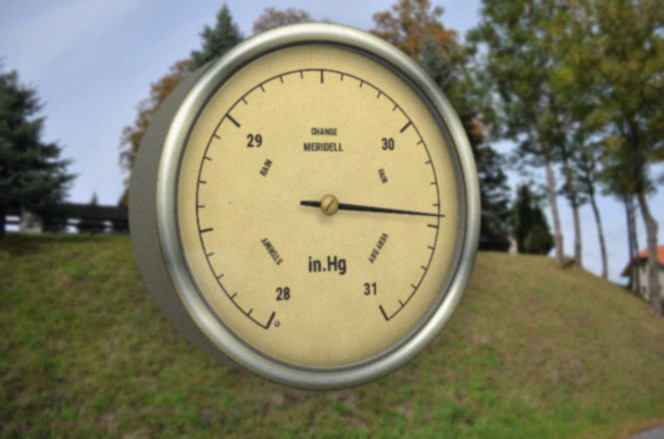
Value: 30.45inHg
